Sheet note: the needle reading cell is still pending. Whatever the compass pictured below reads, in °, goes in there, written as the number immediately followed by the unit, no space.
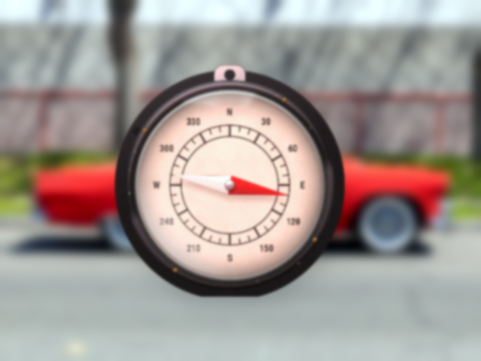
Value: 100°
